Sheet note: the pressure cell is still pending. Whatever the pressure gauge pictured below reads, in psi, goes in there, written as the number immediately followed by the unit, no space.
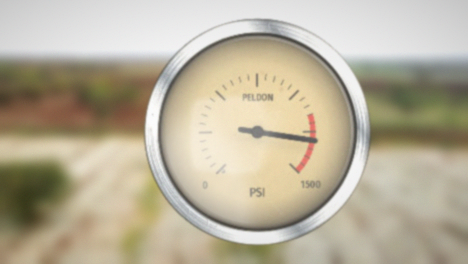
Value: 1300psi
